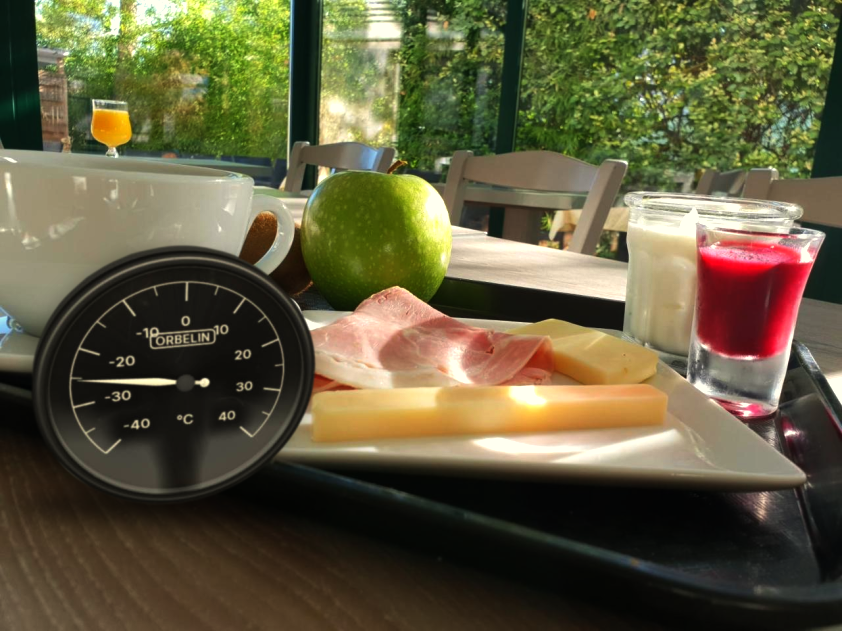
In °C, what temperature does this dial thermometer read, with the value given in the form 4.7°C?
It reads -25°C
